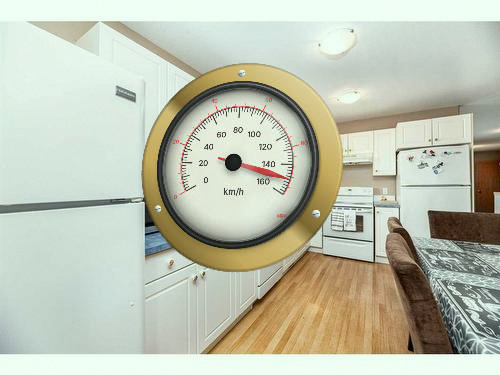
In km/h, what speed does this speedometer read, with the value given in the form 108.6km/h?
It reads 150km/h
